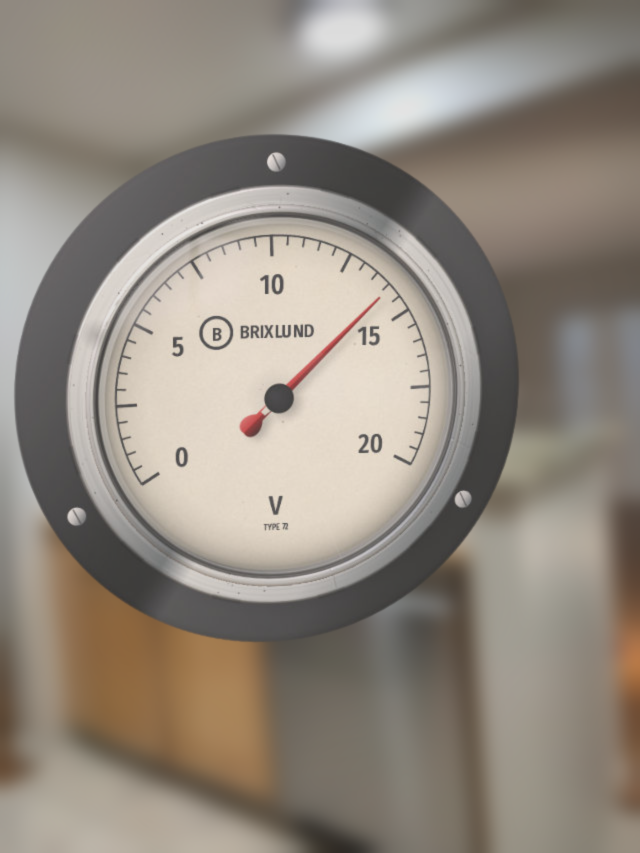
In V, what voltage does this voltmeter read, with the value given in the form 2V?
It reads 14V
